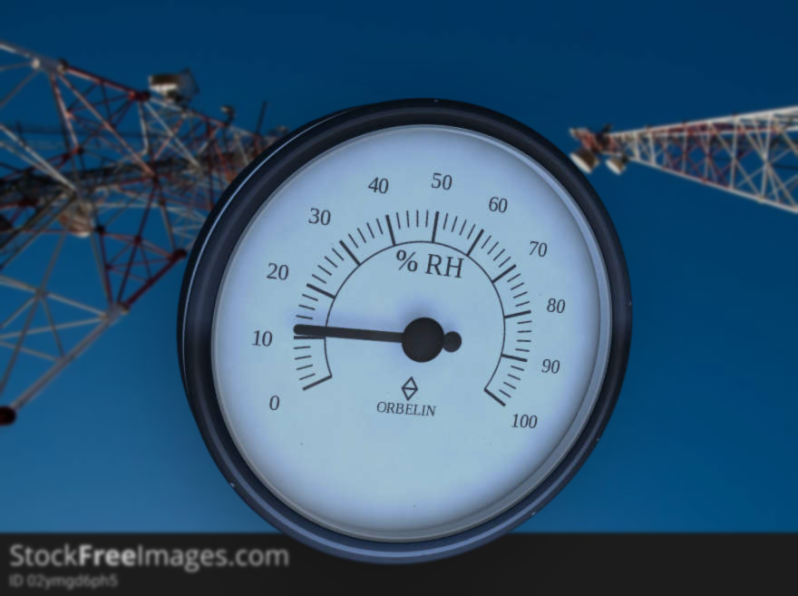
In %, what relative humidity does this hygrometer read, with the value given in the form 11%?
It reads 12%
